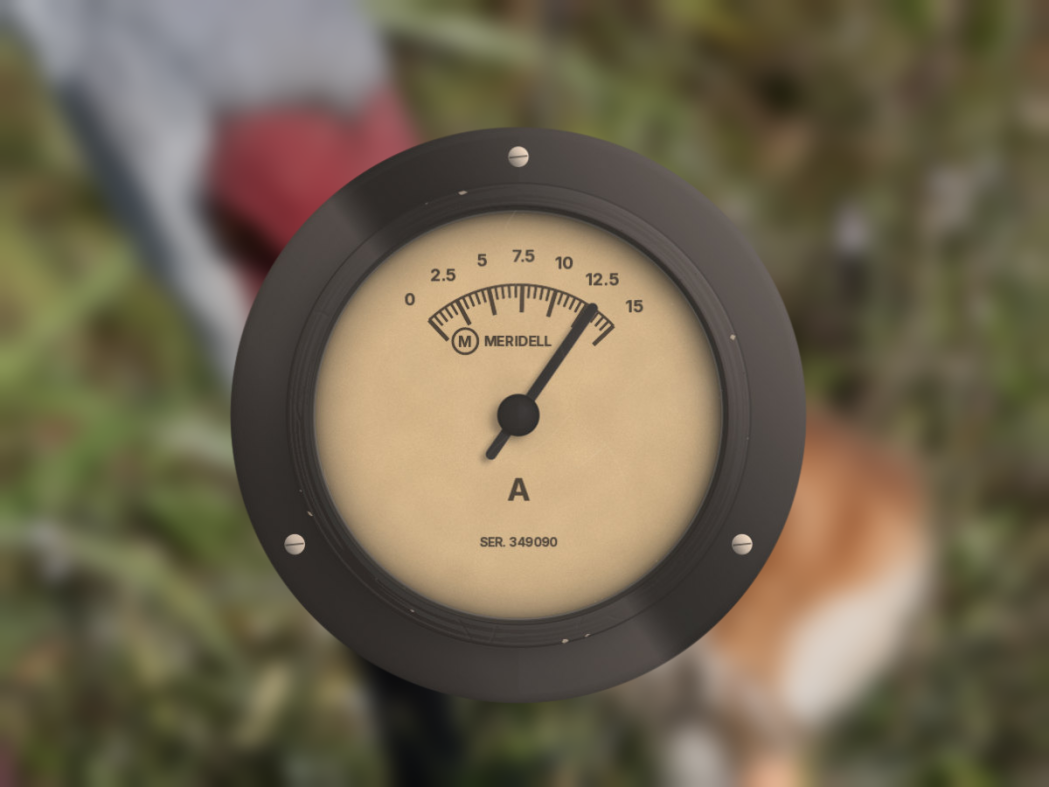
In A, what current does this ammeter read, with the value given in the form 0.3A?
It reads 13A
